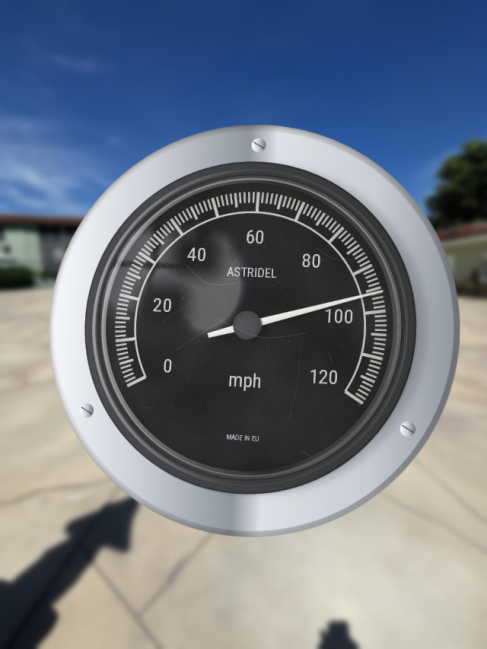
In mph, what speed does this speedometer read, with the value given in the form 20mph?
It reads 96mph
